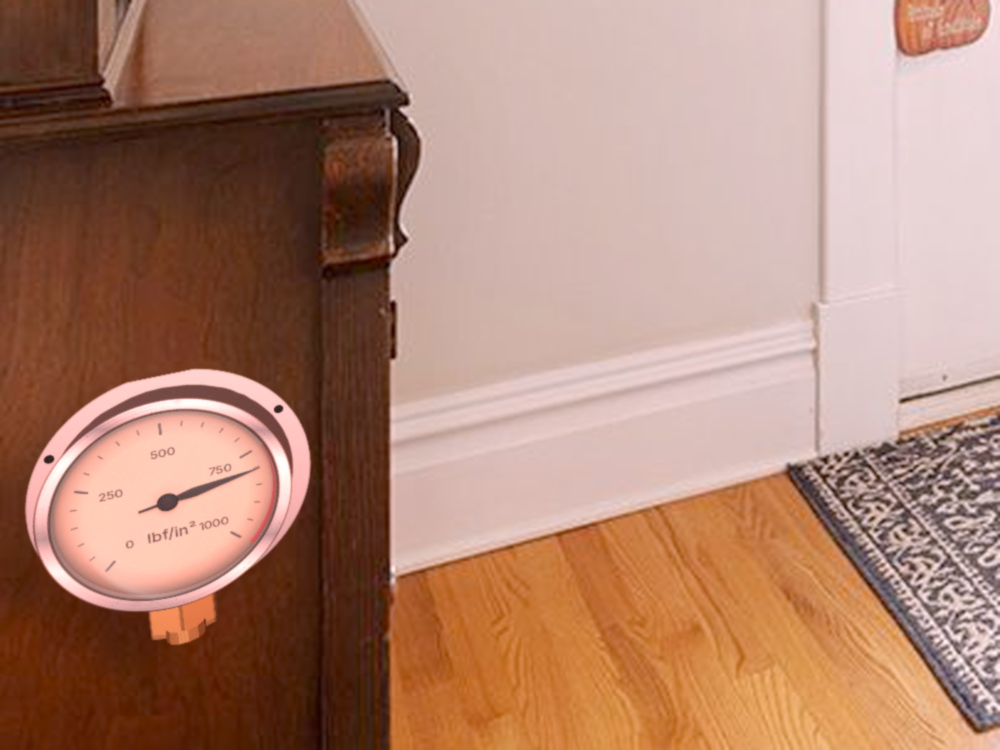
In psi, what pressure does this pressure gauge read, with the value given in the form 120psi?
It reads 800psi
